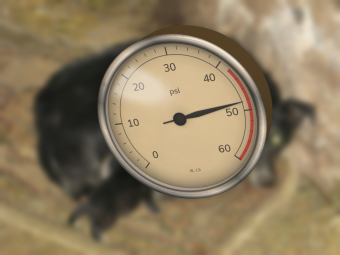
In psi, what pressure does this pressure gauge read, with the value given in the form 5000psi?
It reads 48psi
